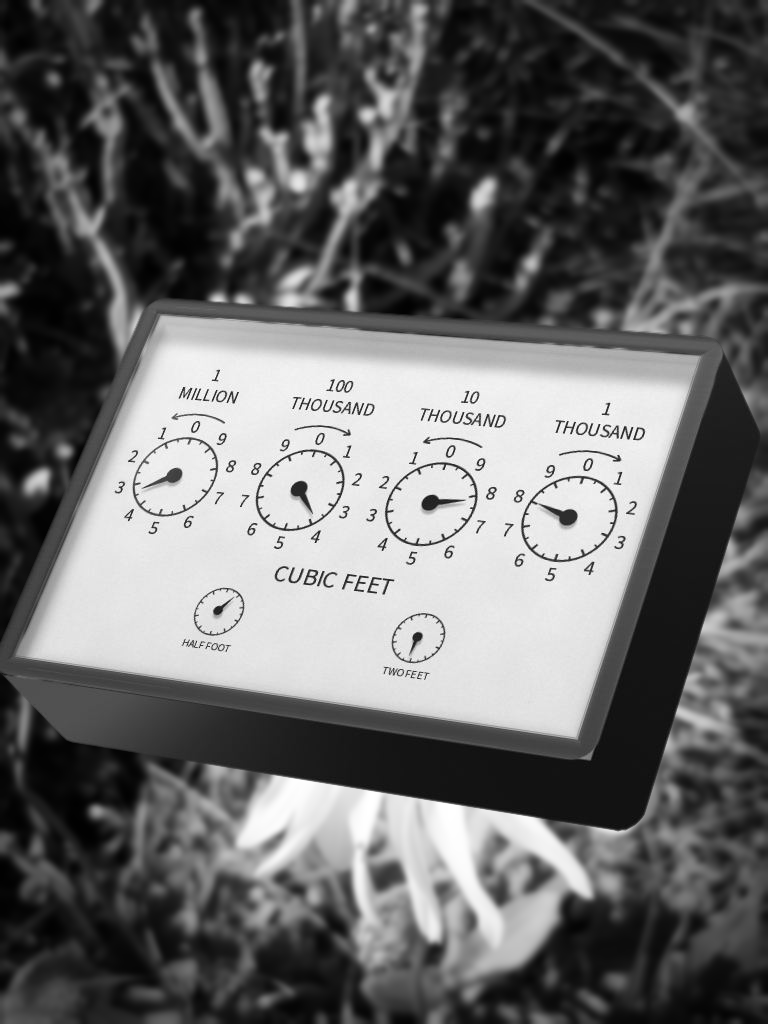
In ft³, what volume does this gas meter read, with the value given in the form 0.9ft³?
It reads 337800ft³
